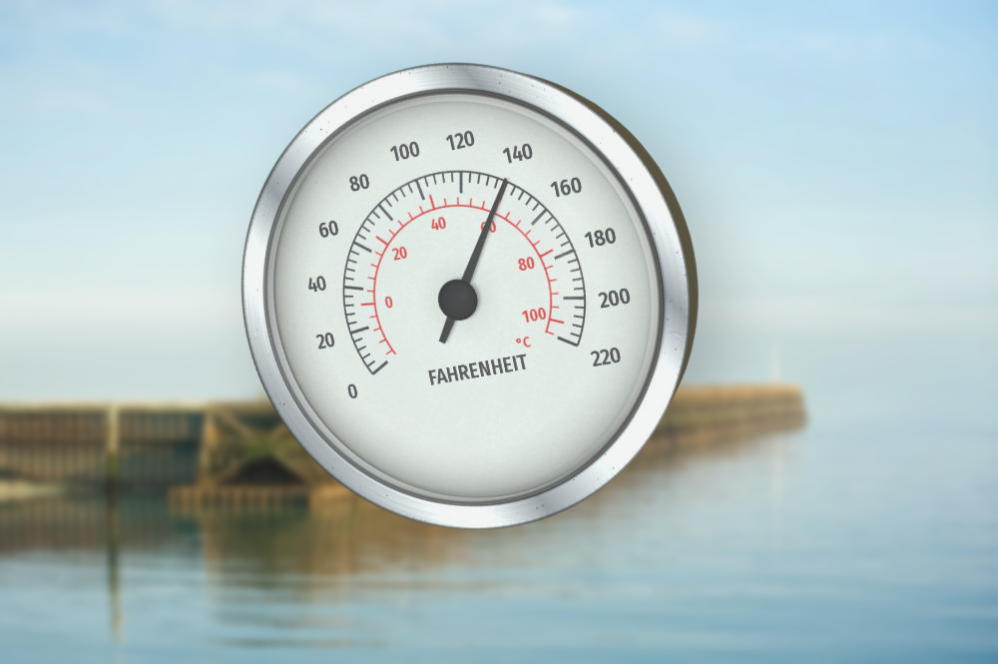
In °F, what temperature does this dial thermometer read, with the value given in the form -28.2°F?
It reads 140°F
